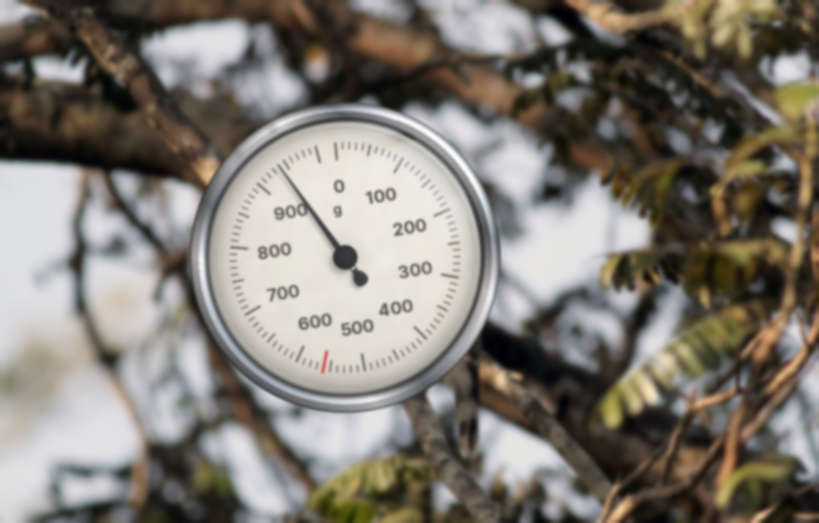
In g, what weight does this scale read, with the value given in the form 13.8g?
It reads 940g
